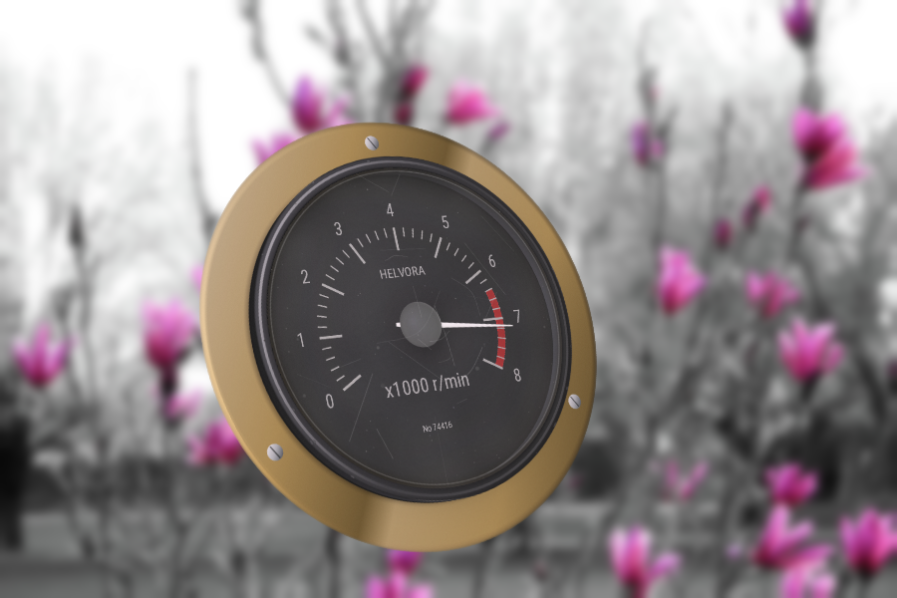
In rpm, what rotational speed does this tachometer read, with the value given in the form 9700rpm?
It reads 7200rpm
